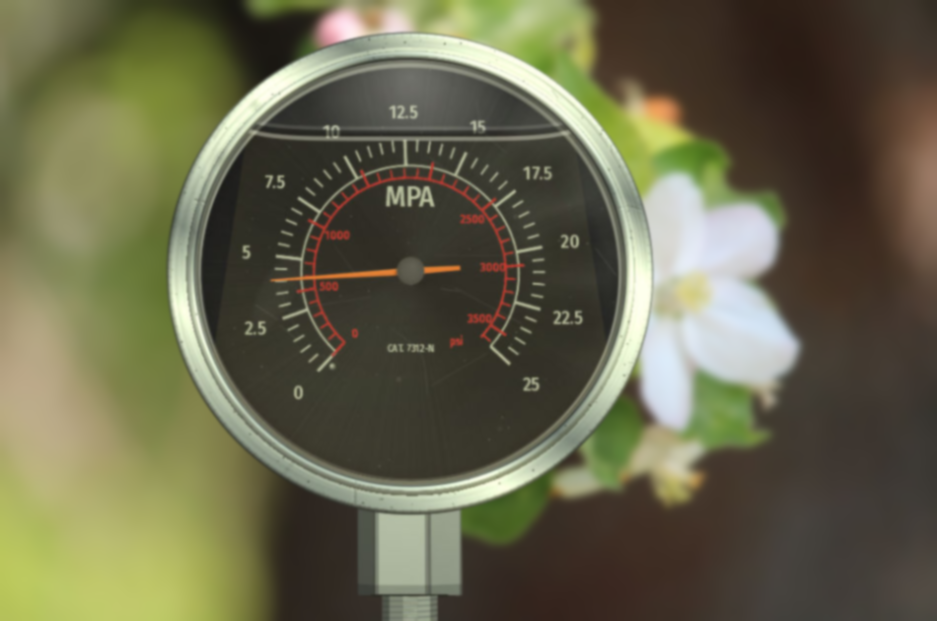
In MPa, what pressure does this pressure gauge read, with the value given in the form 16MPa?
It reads 4MPa
